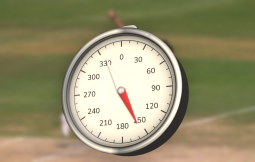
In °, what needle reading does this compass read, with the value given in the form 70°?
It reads 155°
